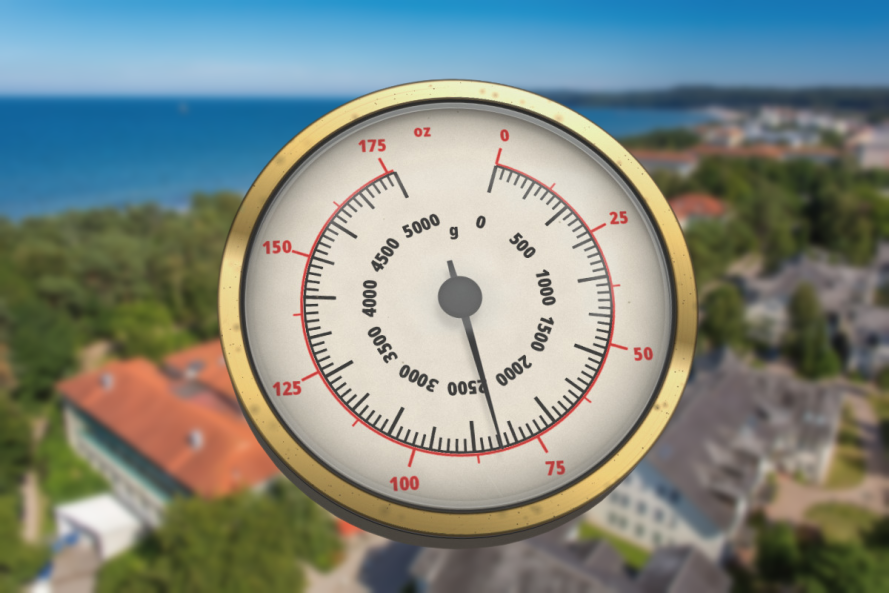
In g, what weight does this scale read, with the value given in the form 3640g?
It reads 2350g
